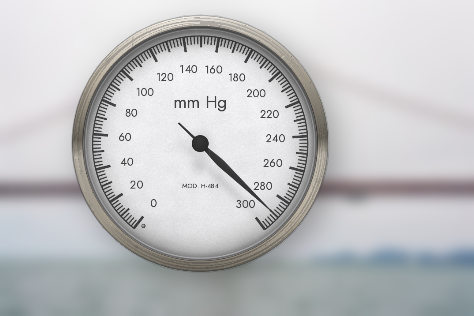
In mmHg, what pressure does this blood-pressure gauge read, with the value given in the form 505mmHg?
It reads 290mmHg
